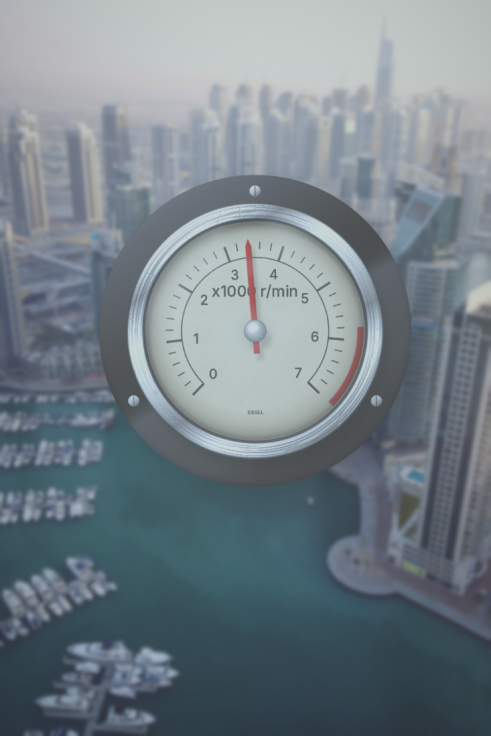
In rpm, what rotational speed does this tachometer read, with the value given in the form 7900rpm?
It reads 3400rpm
